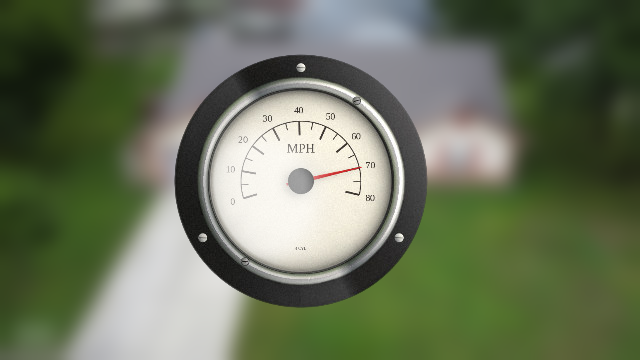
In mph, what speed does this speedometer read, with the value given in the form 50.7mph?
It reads 70mph
